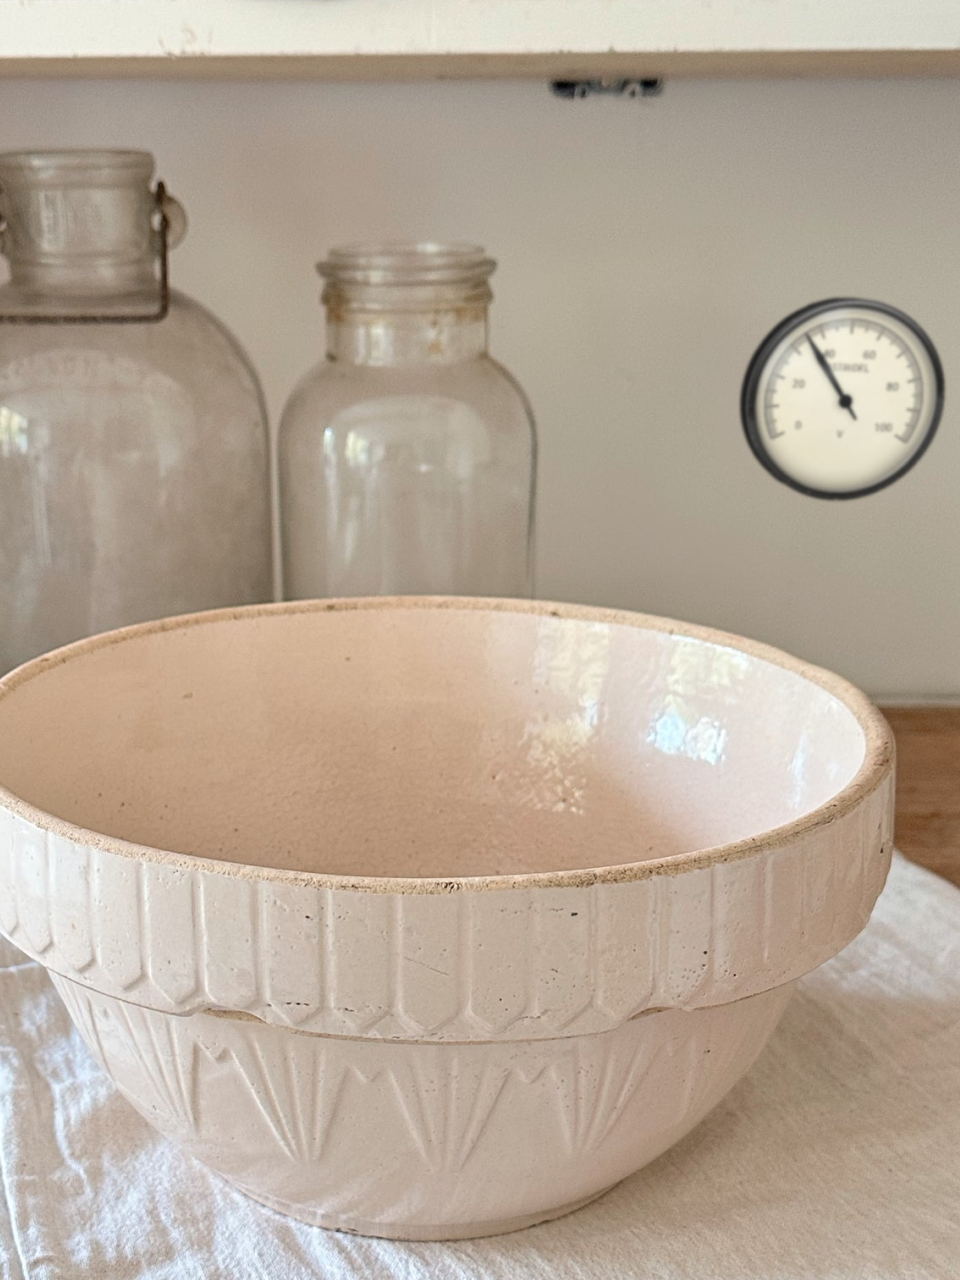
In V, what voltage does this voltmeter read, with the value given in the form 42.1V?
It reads 35V
